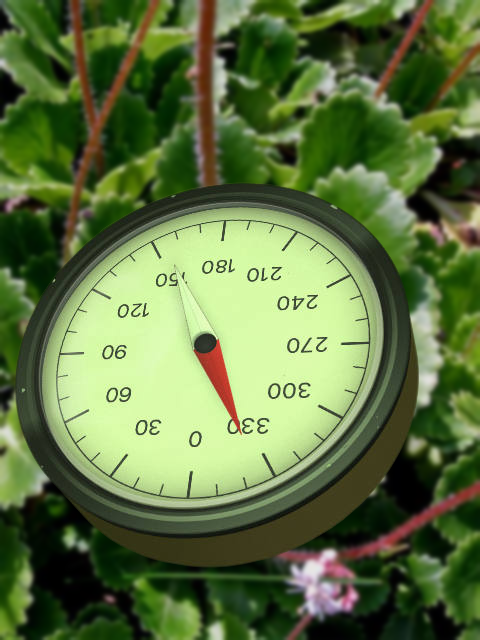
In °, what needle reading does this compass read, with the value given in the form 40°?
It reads 335°
